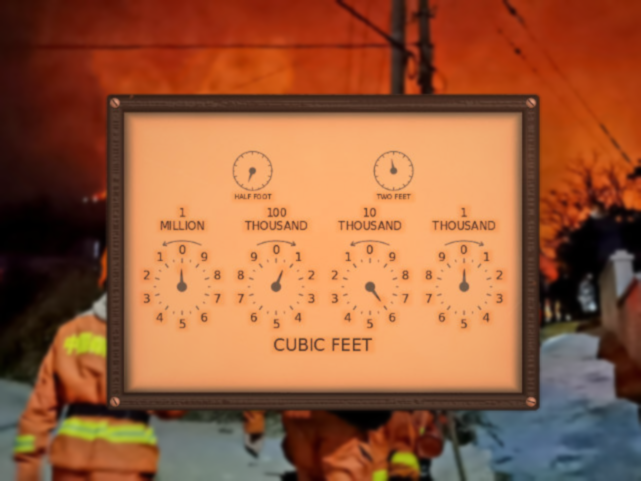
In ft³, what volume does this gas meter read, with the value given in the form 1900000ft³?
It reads 6000ft³
